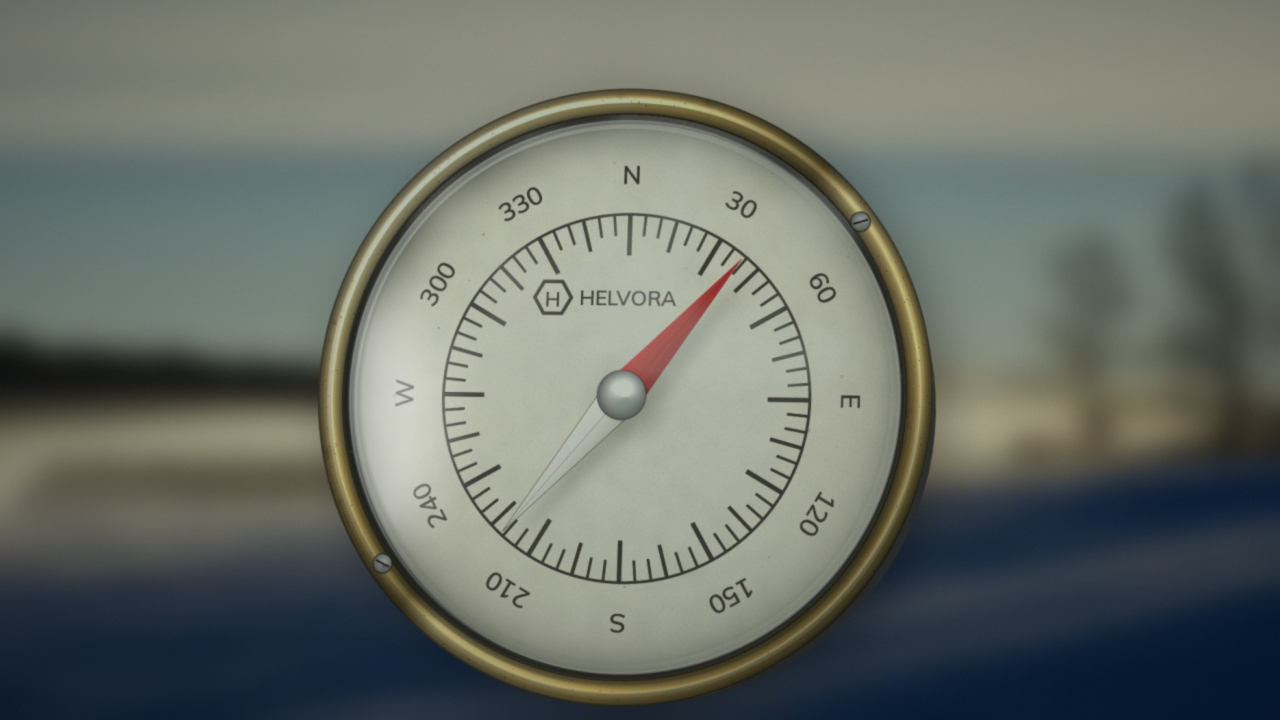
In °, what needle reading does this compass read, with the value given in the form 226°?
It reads 40°
